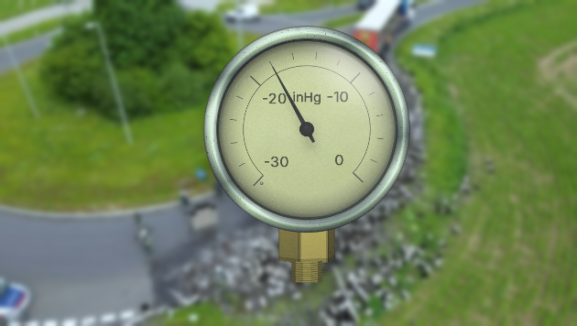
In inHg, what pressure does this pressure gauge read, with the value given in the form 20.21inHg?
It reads -18inHg
